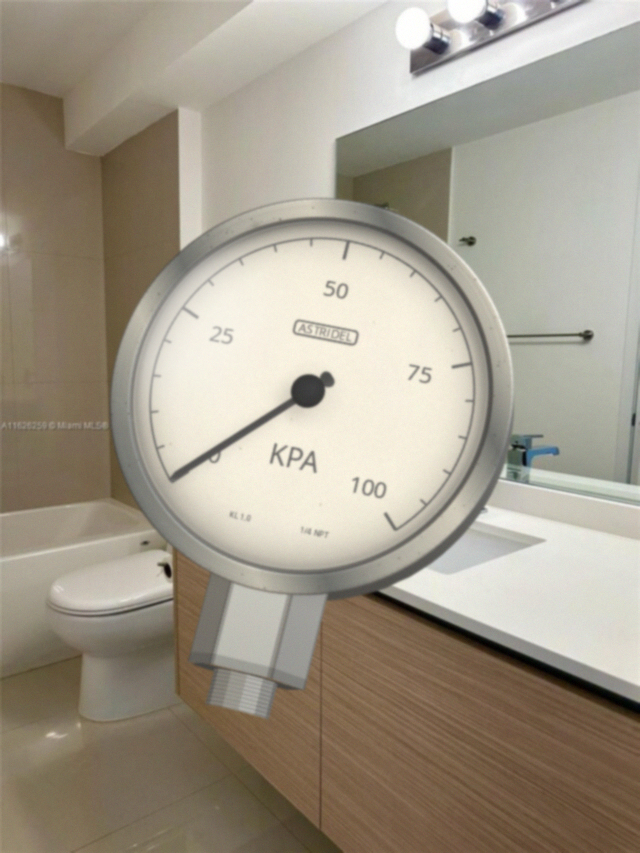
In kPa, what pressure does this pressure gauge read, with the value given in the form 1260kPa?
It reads 0kPa
